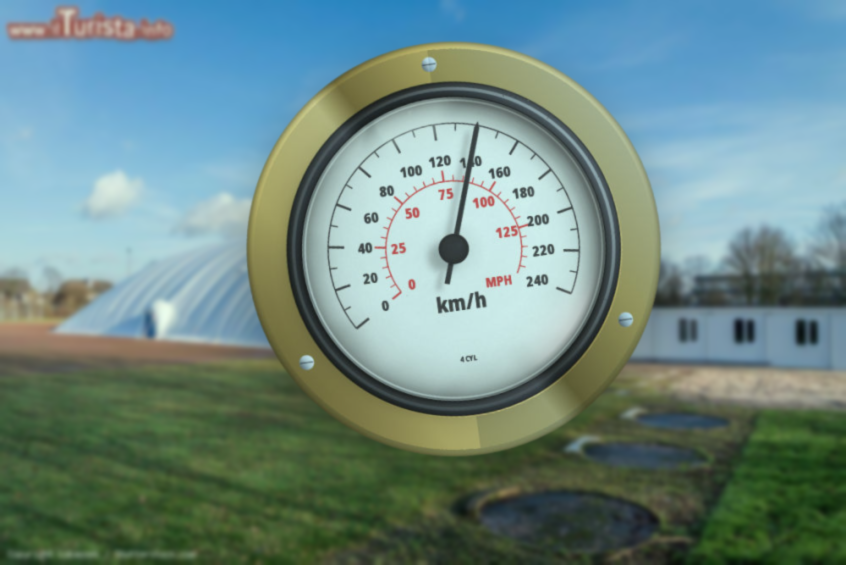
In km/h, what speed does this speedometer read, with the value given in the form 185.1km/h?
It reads 140km/h
